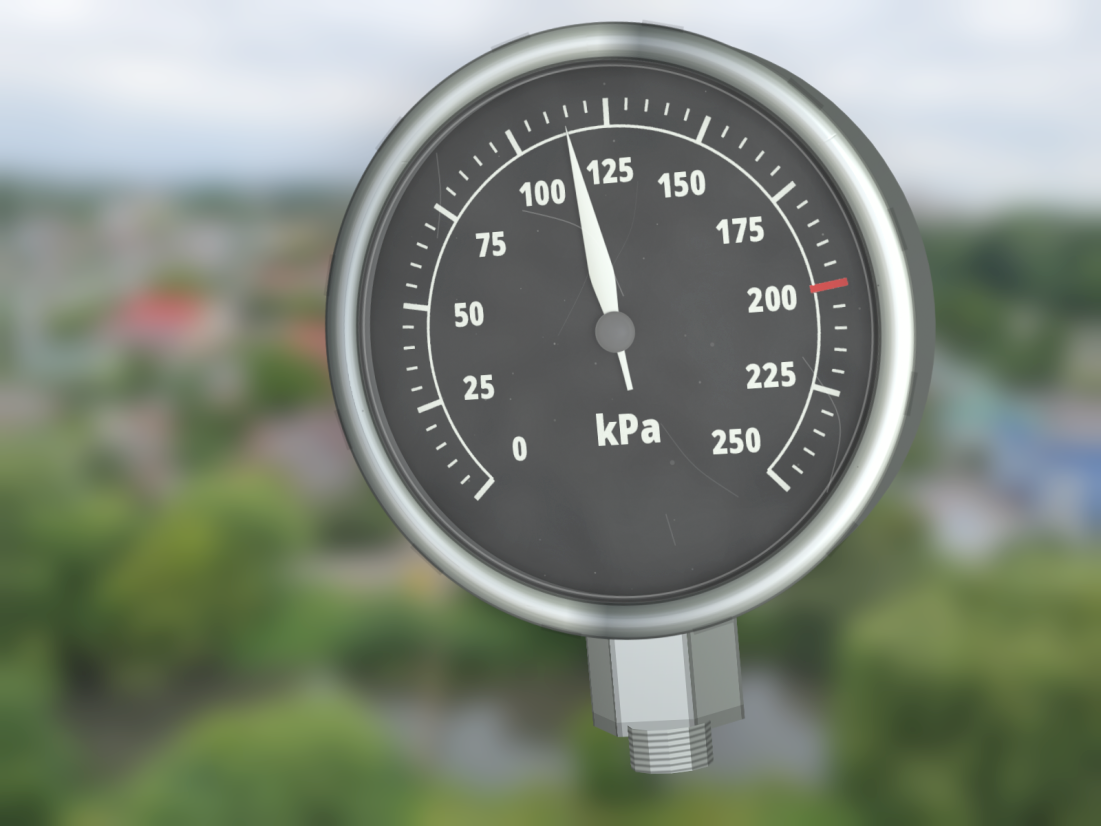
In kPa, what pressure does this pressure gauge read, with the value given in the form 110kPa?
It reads 115kPa
